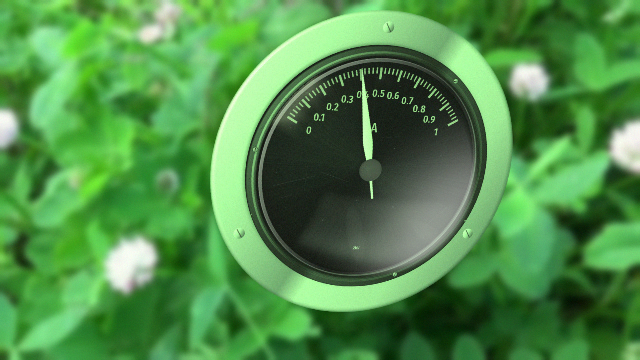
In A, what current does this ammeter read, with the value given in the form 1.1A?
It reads 0.4A
